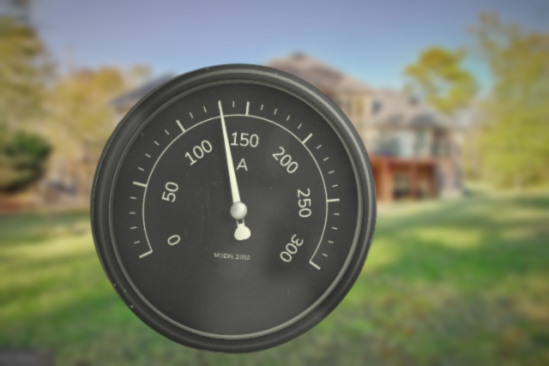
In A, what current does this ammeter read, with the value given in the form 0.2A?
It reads 130A
